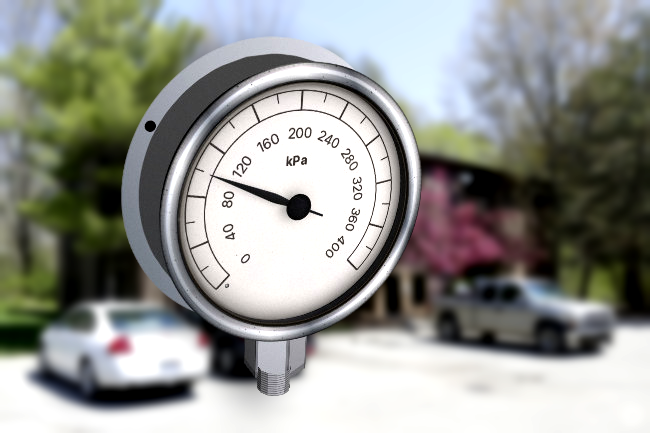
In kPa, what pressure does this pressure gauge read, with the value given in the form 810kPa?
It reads 100kPa
